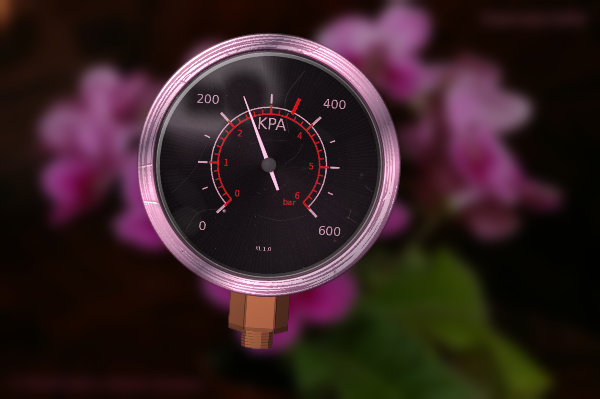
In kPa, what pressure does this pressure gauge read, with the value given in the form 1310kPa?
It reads 250kPa
